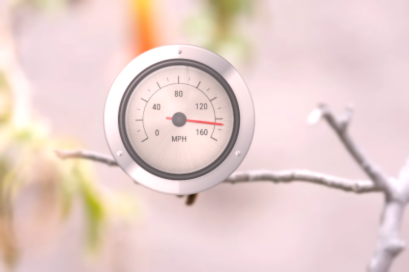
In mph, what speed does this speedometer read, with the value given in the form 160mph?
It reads 145mph
